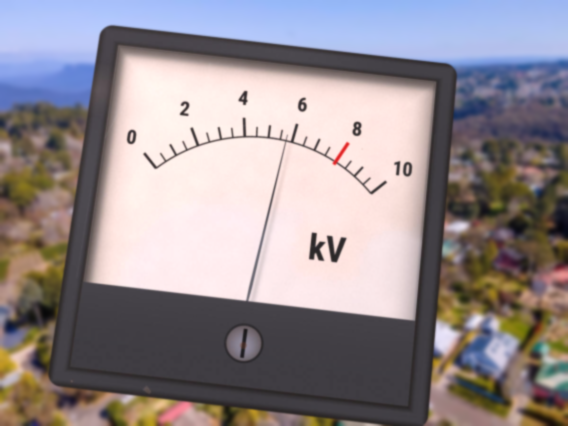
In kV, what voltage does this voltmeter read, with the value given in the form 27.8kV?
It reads 5.75kV
